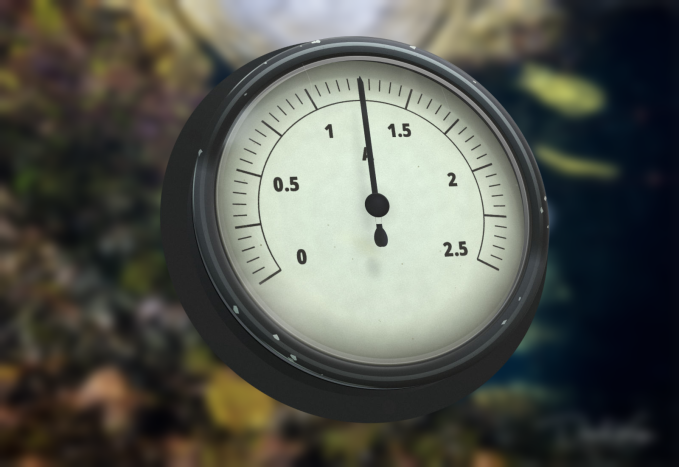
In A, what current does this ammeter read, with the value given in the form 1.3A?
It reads 1.25A
